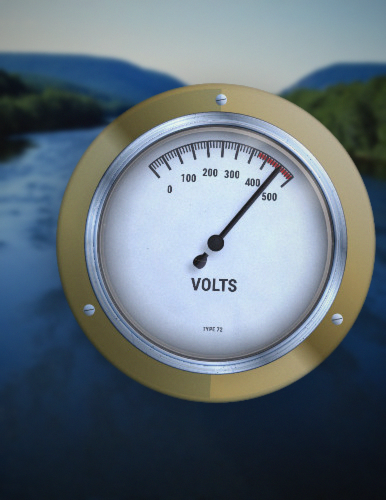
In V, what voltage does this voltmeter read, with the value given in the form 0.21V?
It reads 450V
